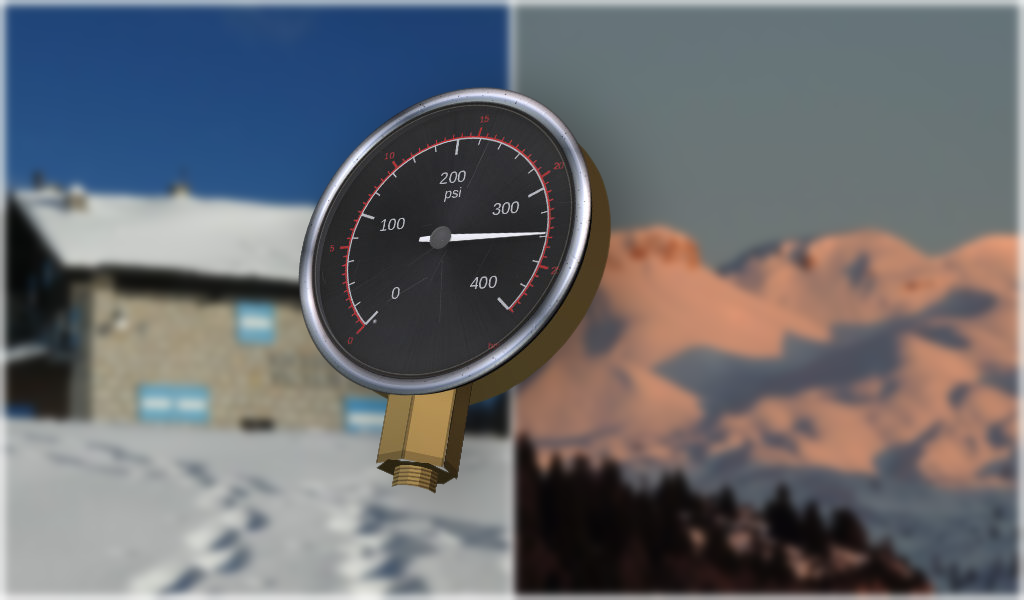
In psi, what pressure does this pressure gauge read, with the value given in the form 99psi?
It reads 340psi
